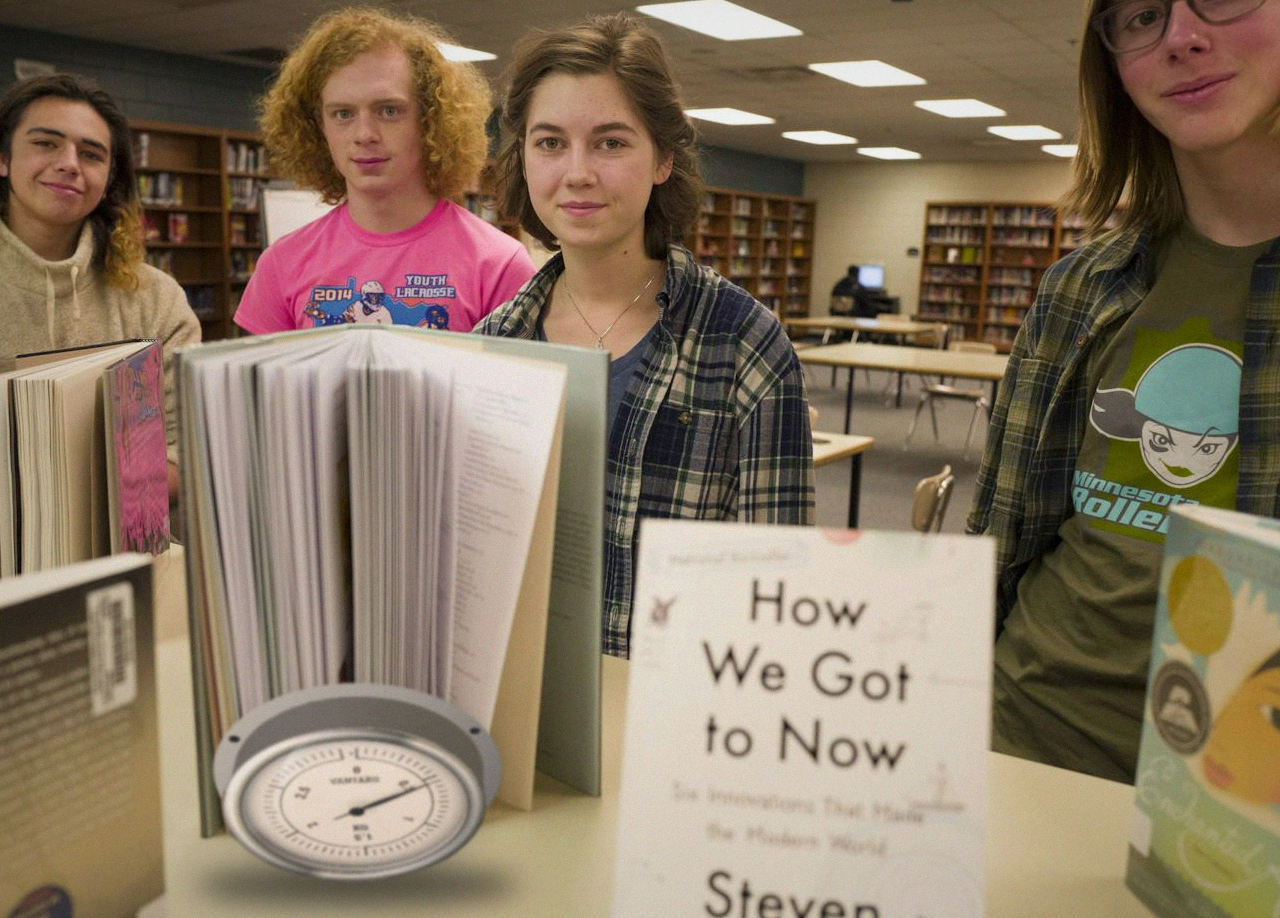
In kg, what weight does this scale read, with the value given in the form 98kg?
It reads 0.5kg
